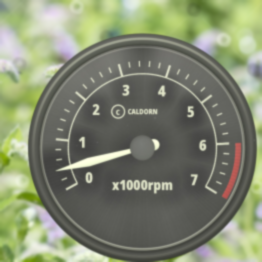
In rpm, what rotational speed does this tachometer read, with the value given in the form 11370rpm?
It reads 400rpm
